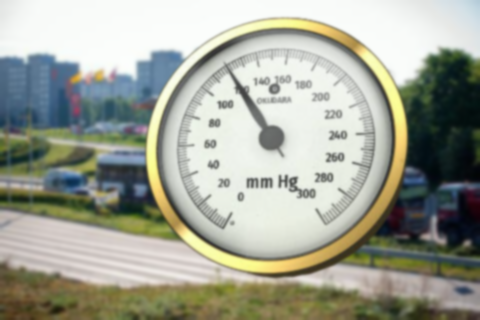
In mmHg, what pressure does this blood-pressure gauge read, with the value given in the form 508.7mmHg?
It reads 120mmHg
